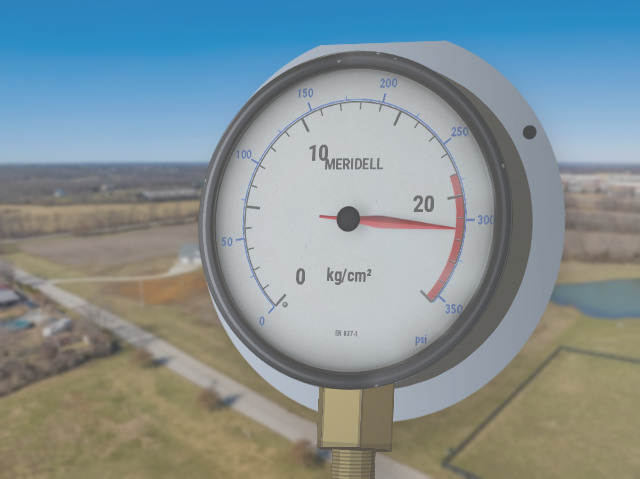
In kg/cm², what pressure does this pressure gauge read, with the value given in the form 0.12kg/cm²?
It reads 21.5kg/cm²
